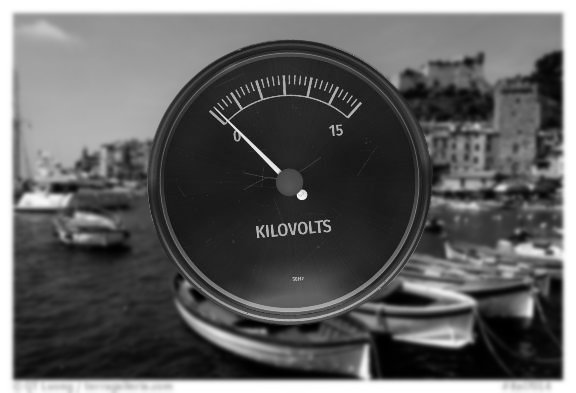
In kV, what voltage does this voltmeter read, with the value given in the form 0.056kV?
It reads 0.5kV
